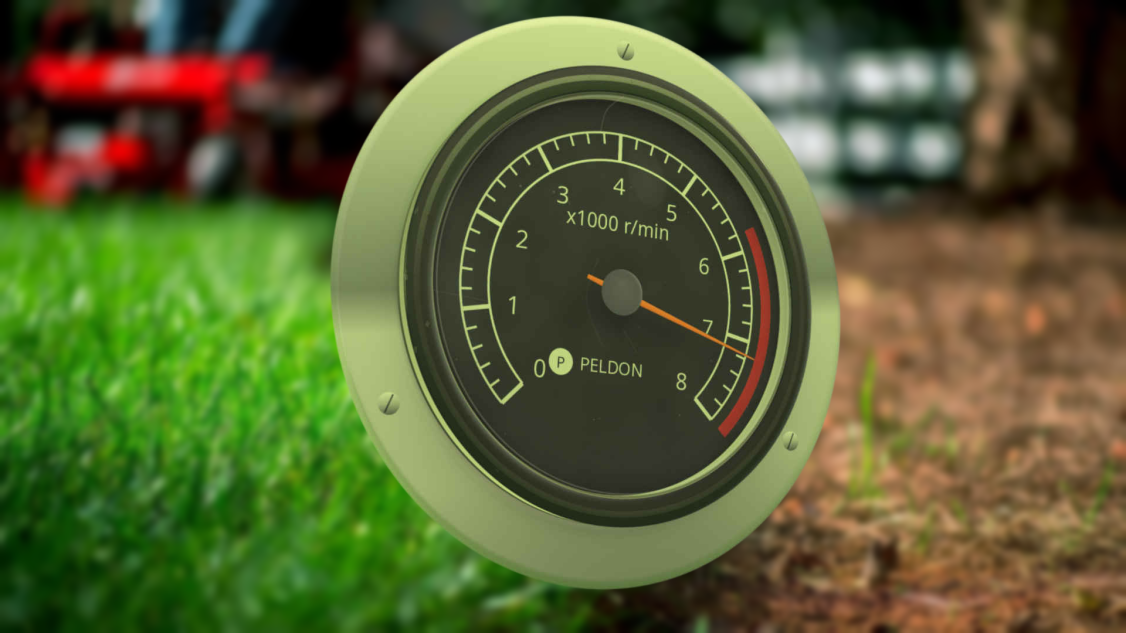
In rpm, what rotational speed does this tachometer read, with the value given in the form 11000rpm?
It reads 7200rpm
